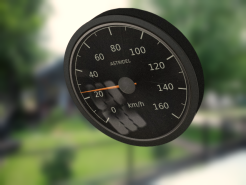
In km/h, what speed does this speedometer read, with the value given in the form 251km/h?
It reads 25km/h
